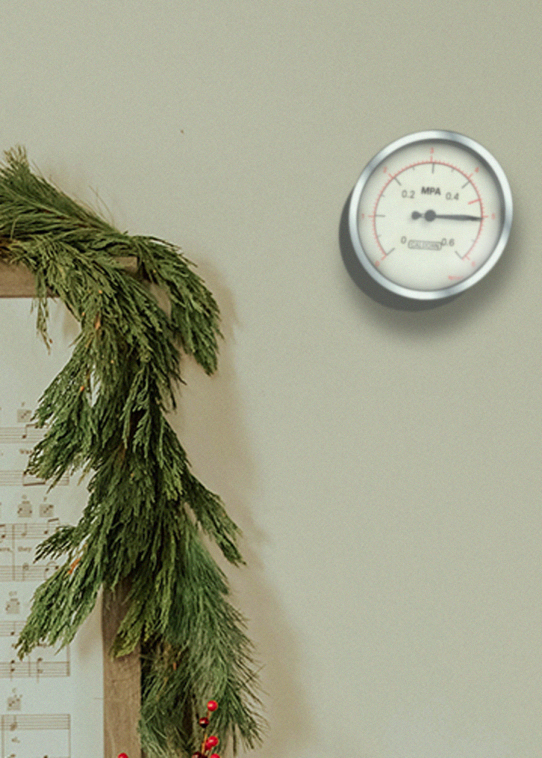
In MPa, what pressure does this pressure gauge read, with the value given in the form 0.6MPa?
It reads 0.5MPa
